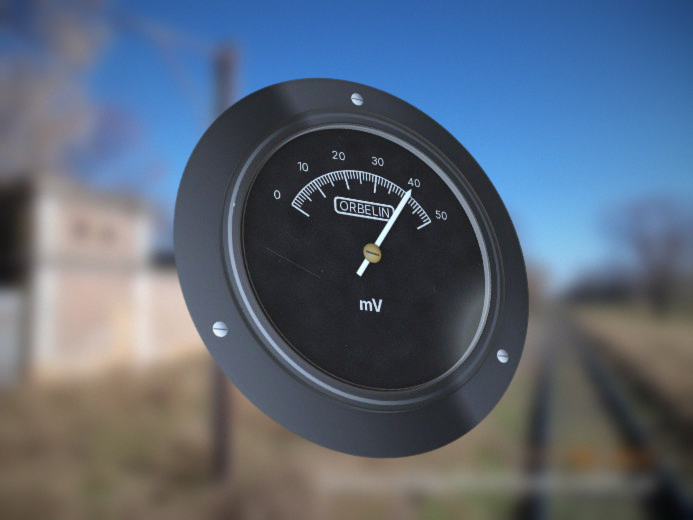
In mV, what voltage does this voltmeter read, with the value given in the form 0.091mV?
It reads 40mV
